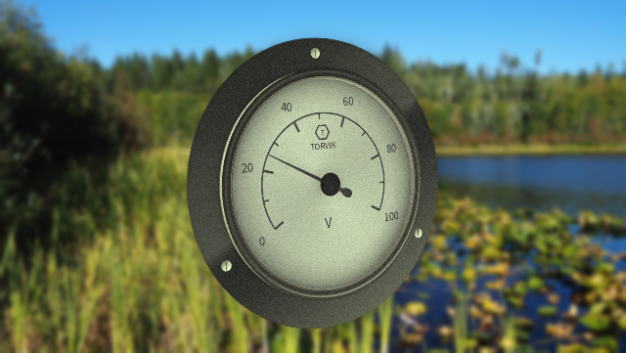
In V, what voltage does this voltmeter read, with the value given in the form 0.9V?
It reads 25V
